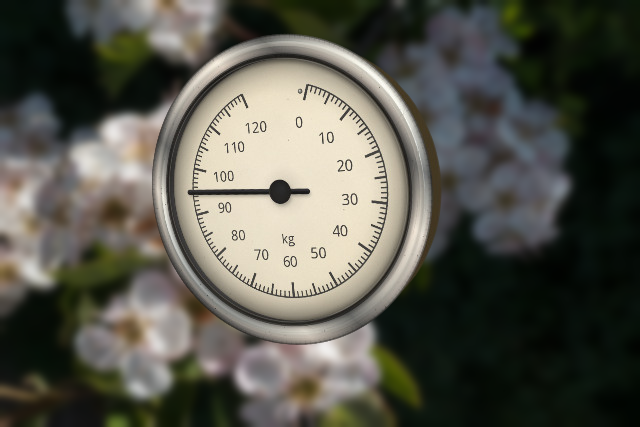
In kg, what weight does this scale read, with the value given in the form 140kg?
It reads 95kg
